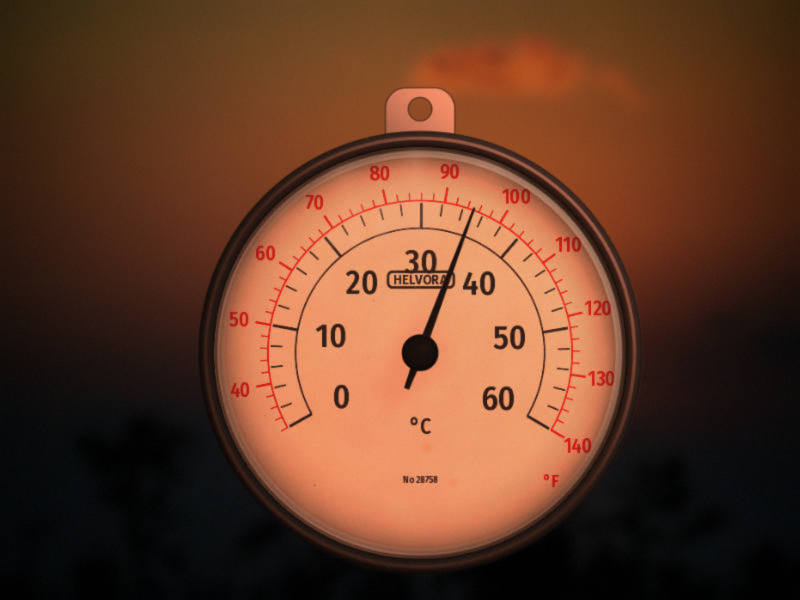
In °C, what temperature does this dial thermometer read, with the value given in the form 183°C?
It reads 35°C
